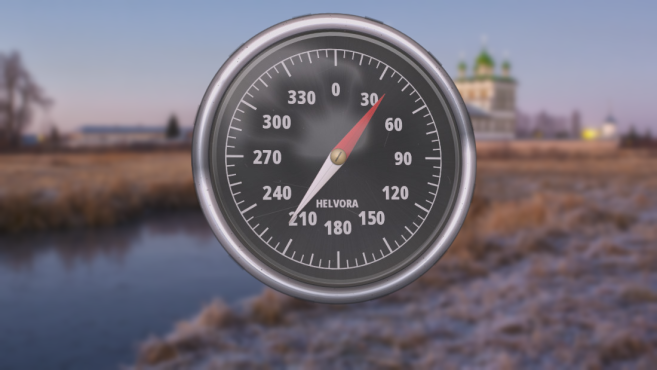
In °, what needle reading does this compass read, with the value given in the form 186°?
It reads 37.5°
